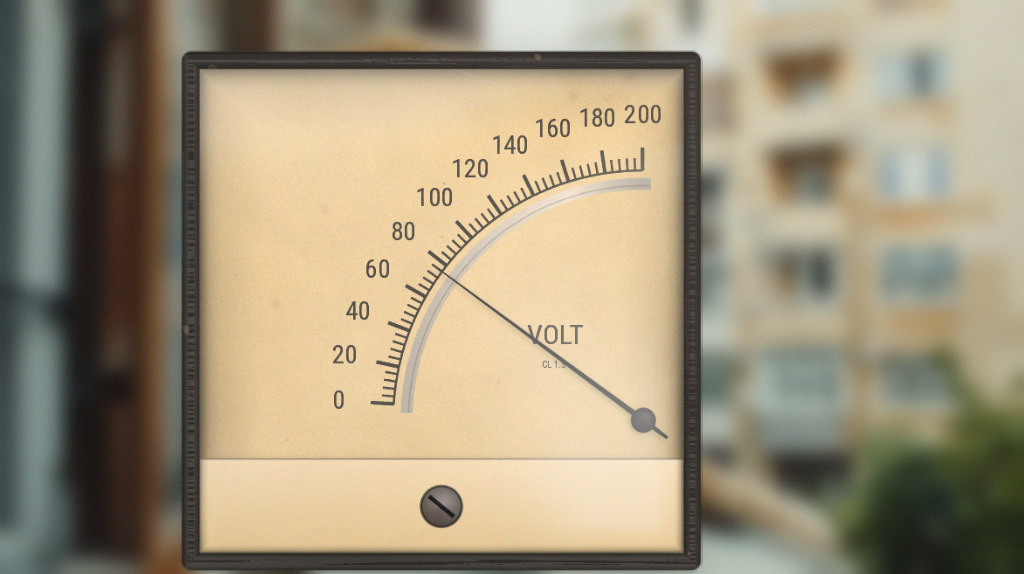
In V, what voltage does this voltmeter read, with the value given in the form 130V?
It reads 76V
